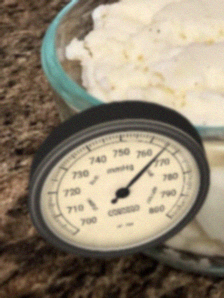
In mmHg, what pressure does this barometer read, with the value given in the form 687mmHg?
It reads 765mmHg
